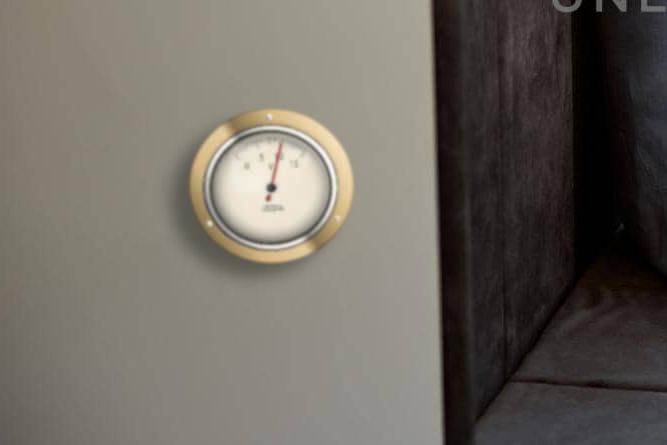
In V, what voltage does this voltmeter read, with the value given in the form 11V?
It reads 10V
